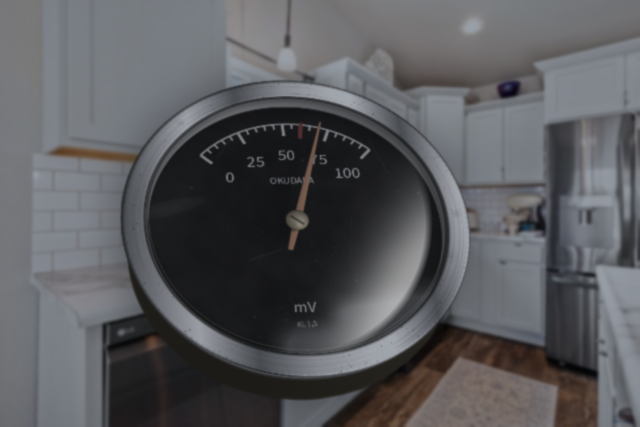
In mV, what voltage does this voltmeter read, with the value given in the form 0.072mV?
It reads 70mV
